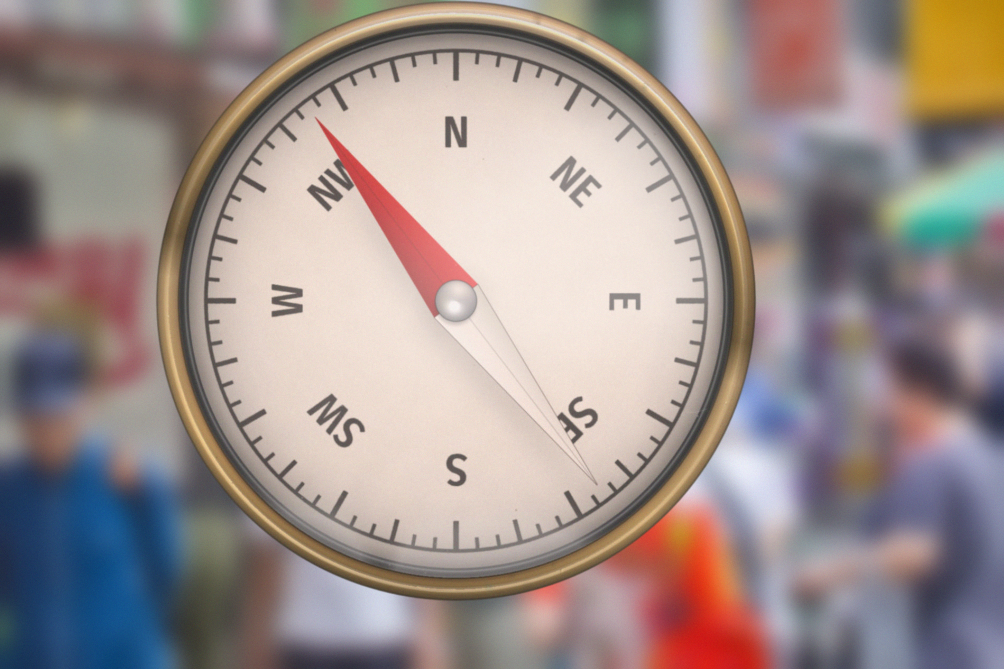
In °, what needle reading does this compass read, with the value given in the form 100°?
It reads 322.5°
